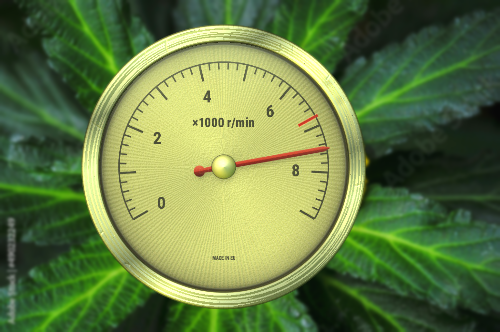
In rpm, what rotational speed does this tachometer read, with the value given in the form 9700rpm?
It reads 7500rpm
